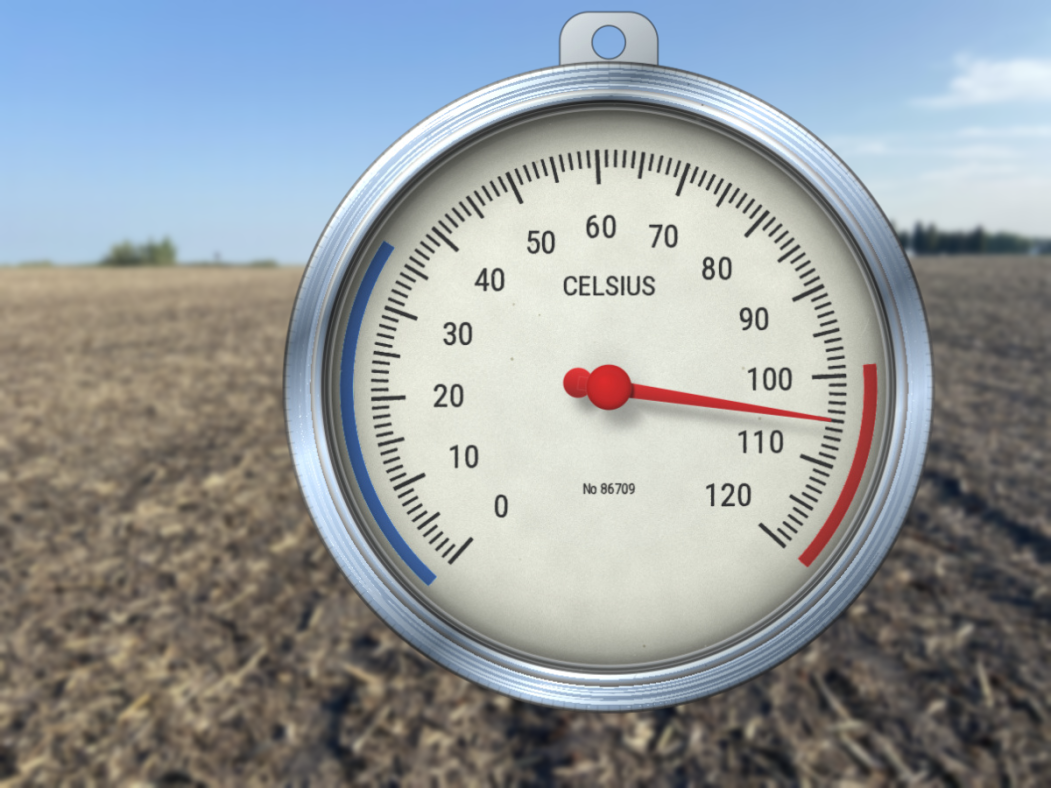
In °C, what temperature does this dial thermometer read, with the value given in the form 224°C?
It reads 105°C
